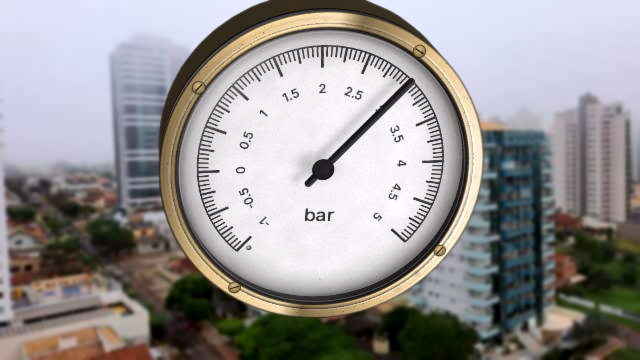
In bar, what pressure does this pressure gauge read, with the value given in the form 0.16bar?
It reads 3bar
